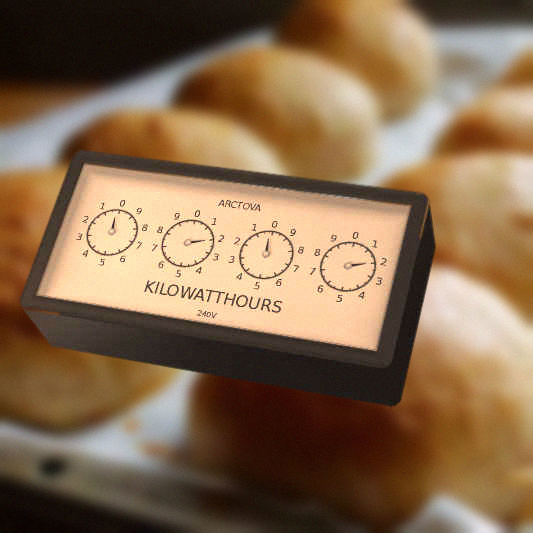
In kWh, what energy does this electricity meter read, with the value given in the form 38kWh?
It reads 202kWh
